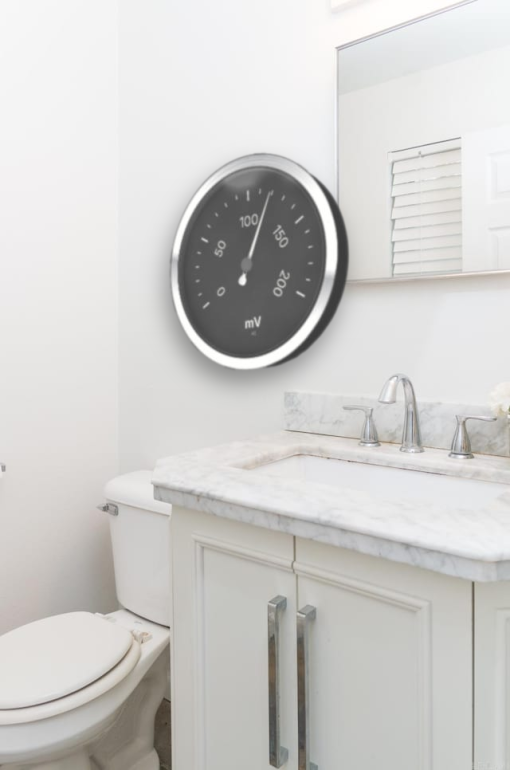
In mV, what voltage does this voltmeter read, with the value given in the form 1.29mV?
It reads 120mV
